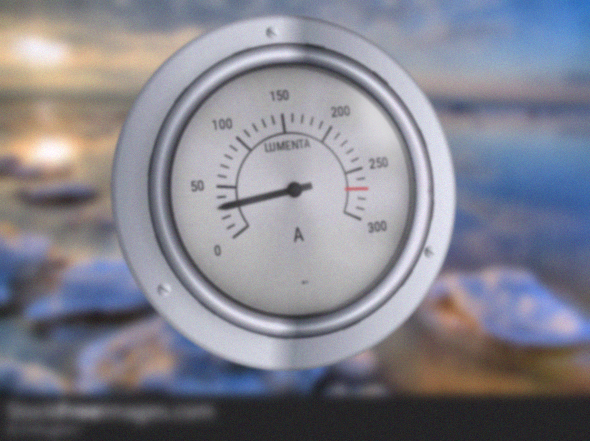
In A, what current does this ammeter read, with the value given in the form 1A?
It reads 30A
